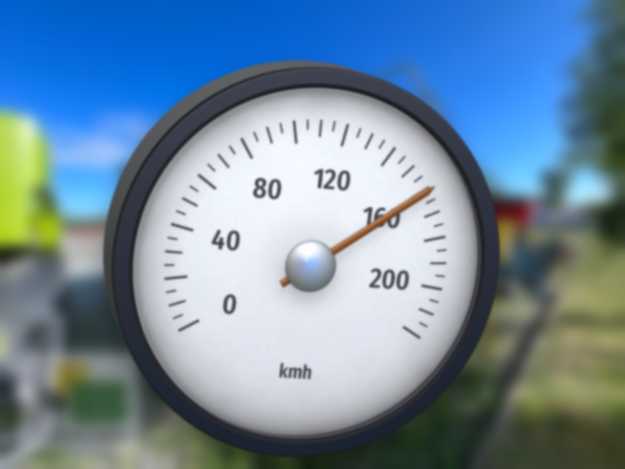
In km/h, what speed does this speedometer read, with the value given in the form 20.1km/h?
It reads 160km/h
